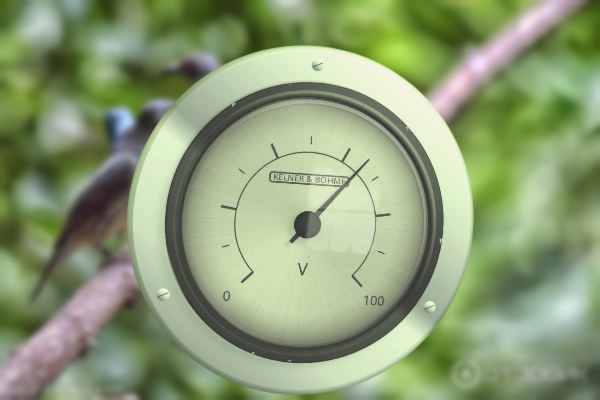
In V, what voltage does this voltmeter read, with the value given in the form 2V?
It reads 65V
